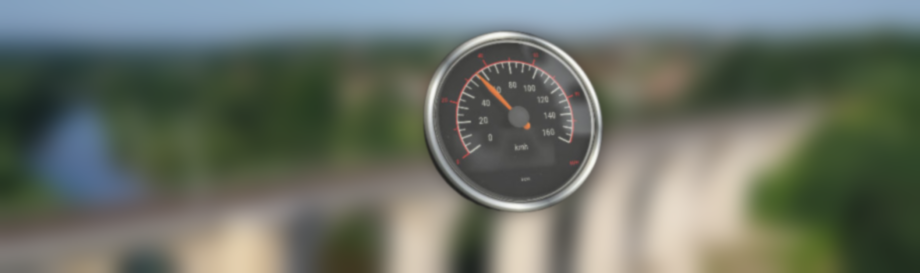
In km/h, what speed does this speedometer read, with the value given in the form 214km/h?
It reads 55km/h
